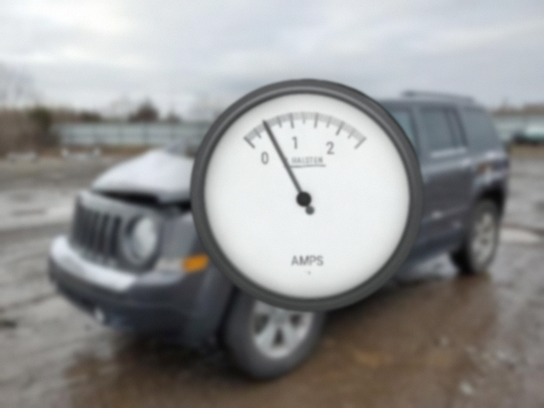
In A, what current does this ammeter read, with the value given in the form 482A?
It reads 0.5A
